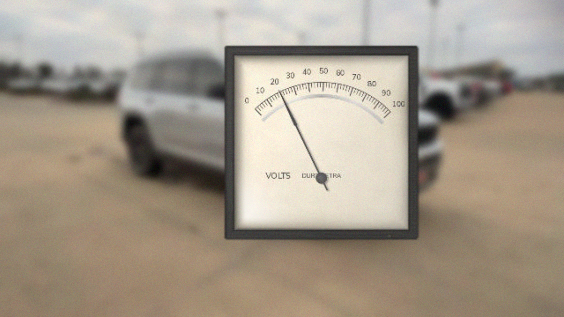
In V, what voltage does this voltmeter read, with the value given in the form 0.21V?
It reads 20V
